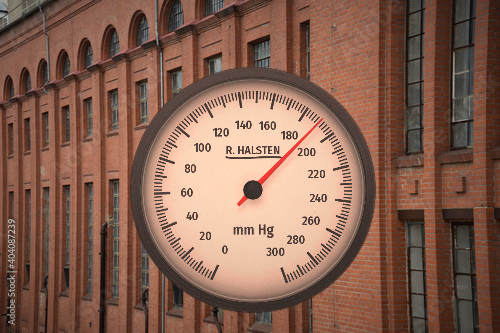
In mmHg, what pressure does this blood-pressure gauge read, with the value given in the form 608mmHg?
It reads 190mmHg
